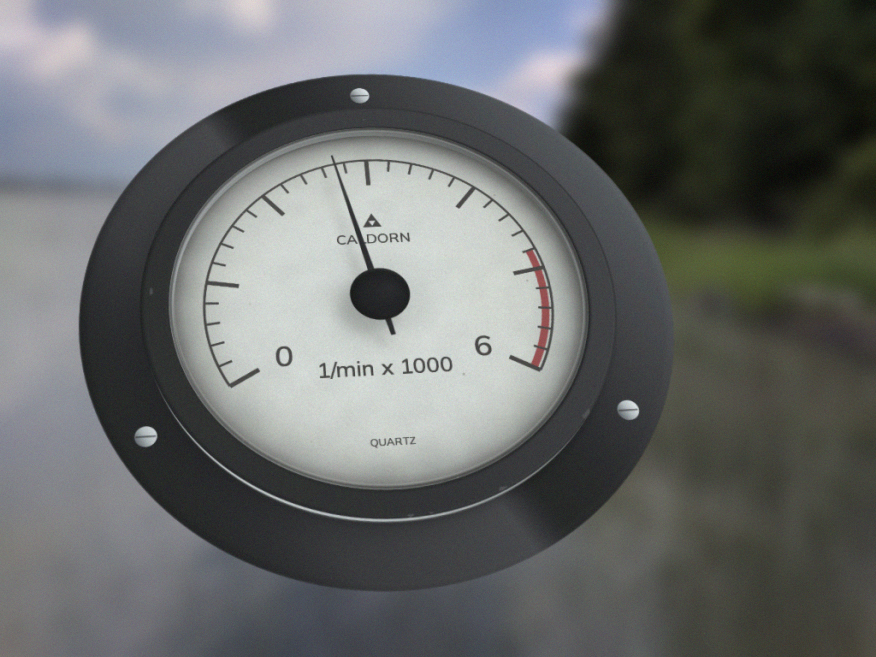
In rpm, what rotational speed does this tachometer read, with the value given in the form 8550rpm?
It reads 2700rpm
